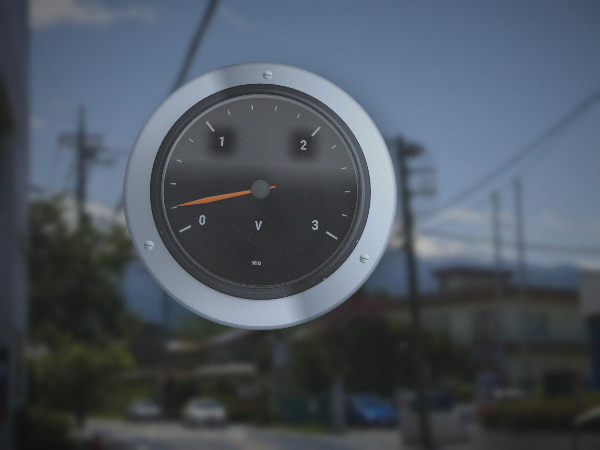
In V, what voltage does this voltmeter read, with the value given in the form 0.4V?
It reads 0.2V
